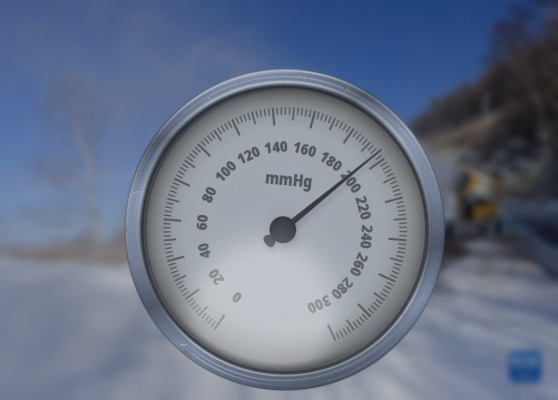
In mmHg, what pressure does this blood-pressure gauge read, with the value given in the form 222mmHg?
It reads 196mmHg
